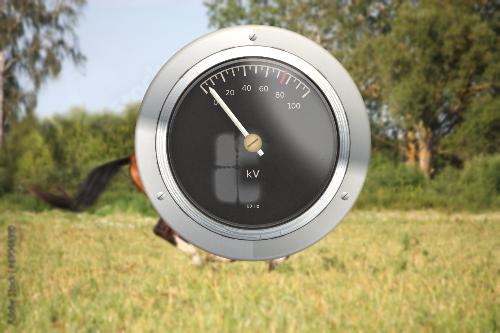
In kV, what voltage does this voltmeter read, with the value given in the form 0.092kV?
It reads 5kV
